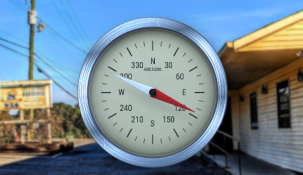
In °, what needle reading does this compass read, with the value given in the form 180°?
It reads 115°
